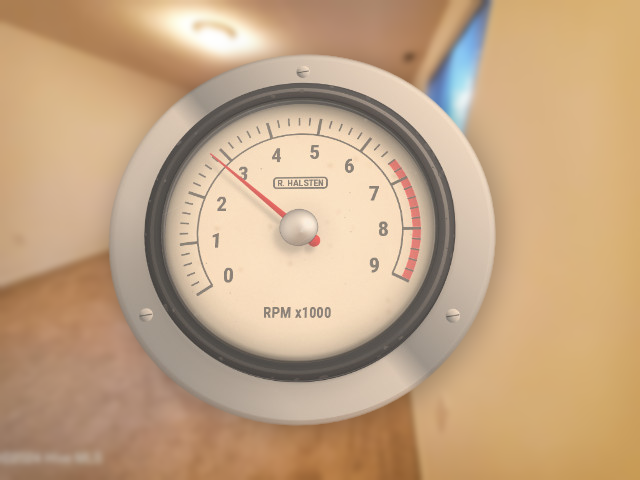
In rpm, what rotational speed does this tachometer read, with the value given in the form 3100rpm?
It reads 2800rpm
